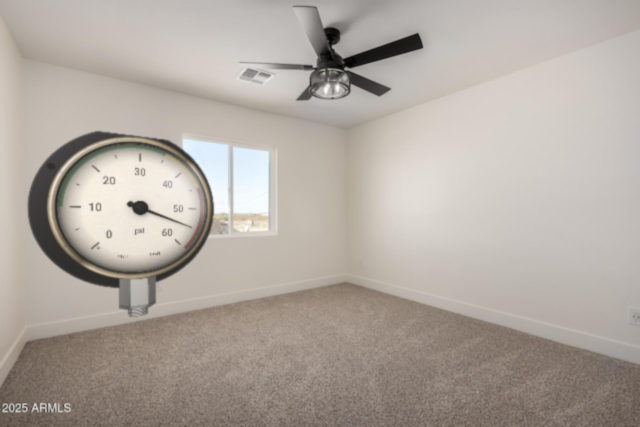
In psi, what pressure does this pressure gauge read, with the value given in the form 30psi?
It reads 55psi
